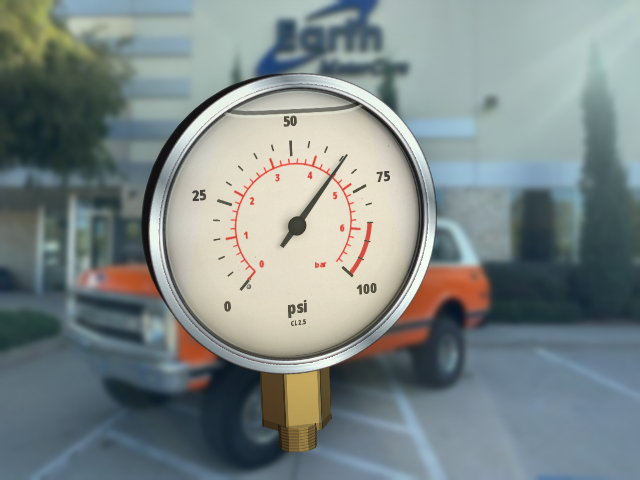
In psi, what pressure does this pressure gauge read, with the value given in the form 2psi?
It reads 65psi
